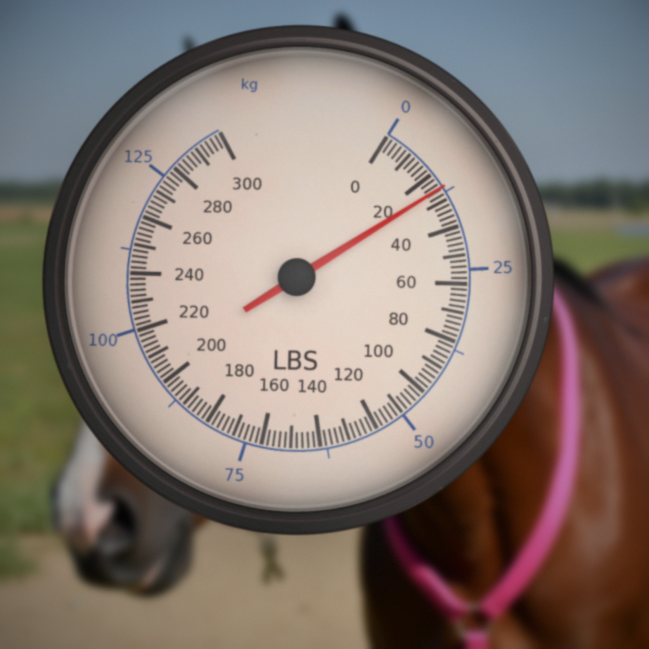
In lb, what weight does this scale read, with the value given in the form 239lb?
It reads 26lb
